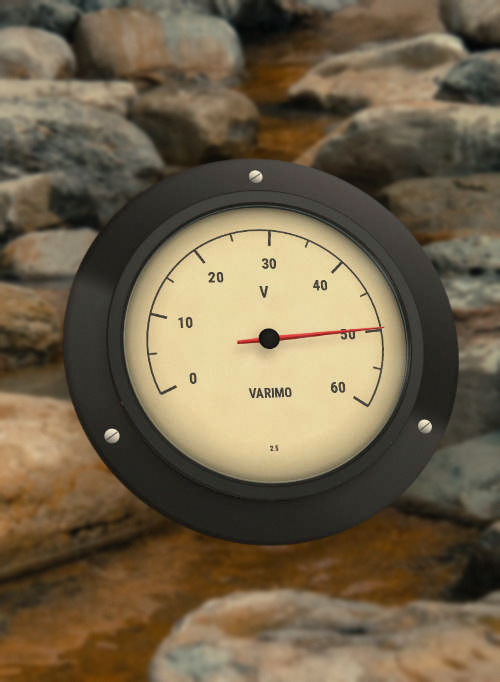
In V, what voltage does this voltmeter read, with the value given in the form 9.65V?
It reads 50V
